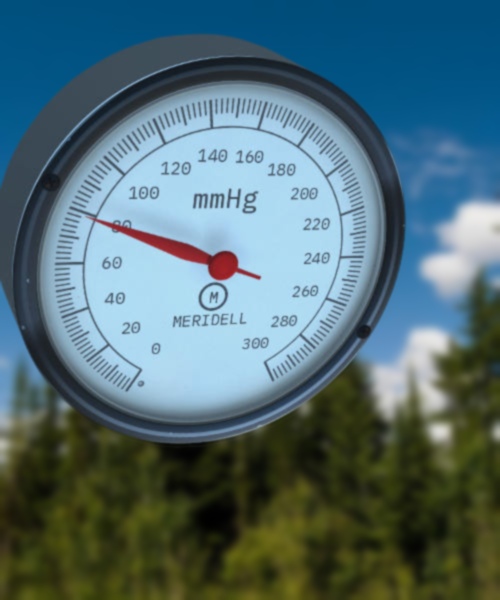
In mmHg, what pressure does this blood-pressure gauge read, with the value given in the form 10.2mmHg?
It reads 80mmHg
